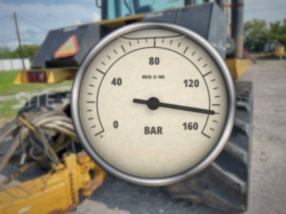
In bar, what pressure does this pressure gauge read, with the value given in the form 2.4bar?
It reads 145bar
